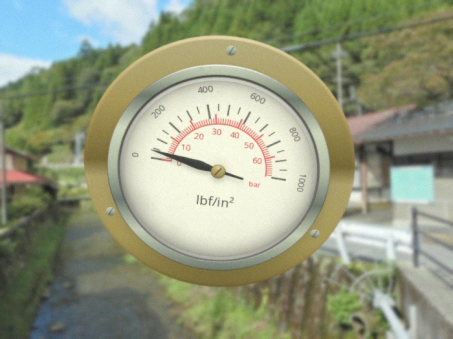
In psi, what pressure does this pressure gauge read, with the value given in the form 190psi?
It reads 50psi
